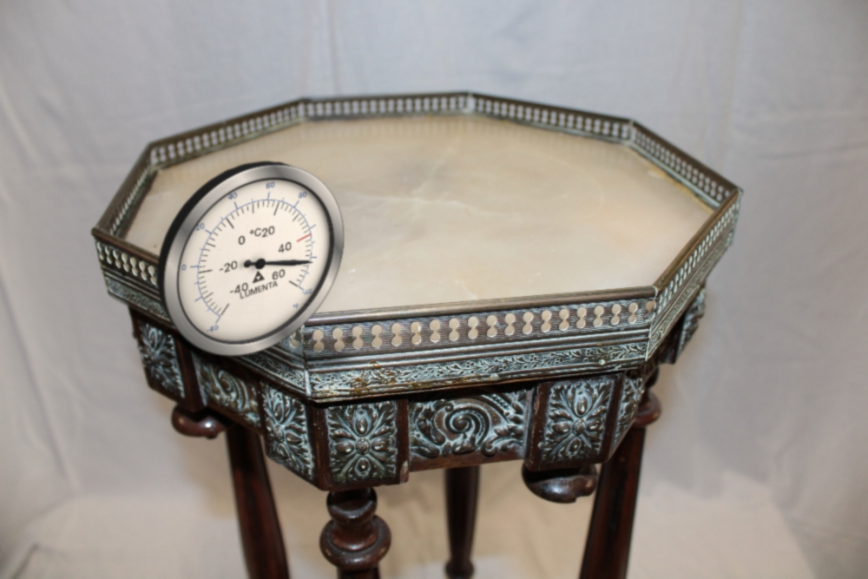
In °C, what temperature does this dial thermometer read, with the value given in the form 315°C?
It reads 50°C
